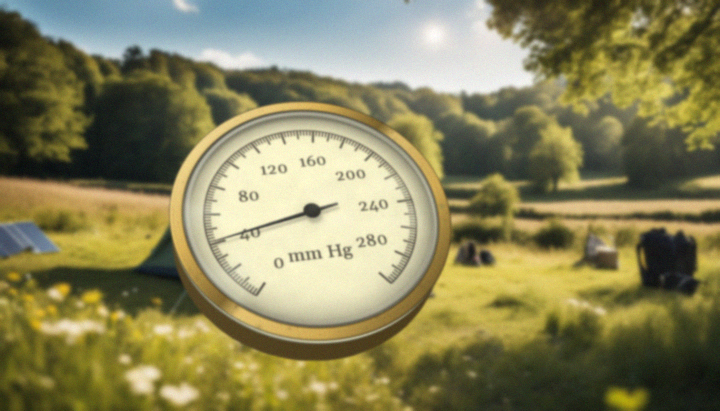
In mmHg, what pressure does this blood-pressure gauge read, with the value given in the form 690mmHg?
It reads 40mmHg
